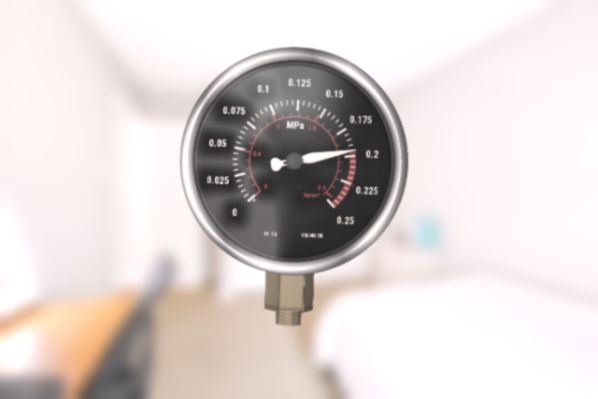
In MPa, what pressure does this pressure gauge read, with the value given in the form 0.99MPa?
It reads 0.195MPa
